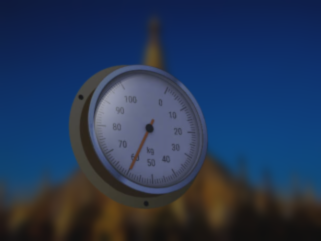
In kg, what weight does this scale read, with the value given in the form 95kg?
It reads 60kg
